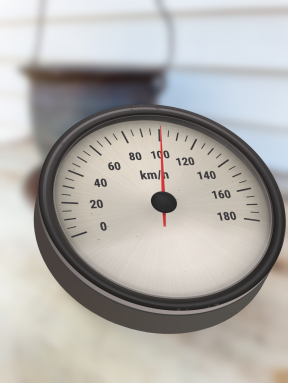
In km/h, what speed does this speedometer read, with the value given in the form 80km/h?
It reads 100km/h
